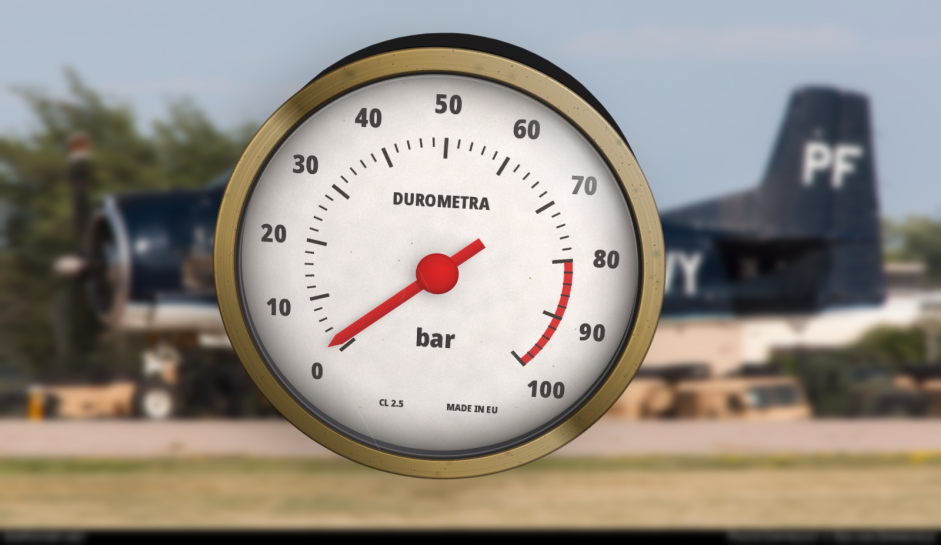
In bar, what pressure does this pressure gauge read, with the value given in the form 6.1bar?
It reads 2bar
